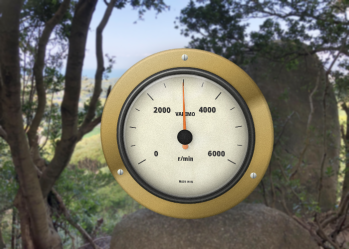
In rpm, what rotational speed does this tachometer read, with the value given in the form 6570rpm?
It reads 3000rpm
